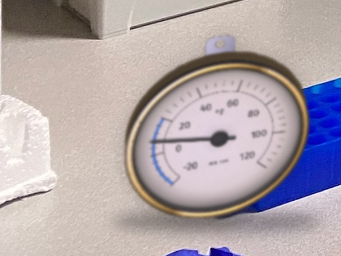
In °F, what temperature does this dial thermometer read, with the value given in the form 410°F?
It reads 8°F
